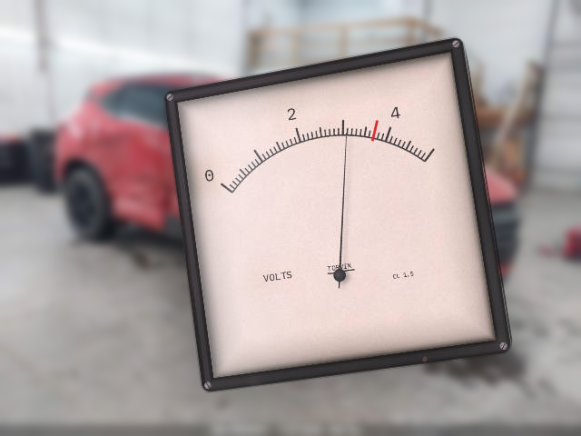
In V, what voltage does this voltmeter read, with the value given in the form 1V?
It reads 3.1V
